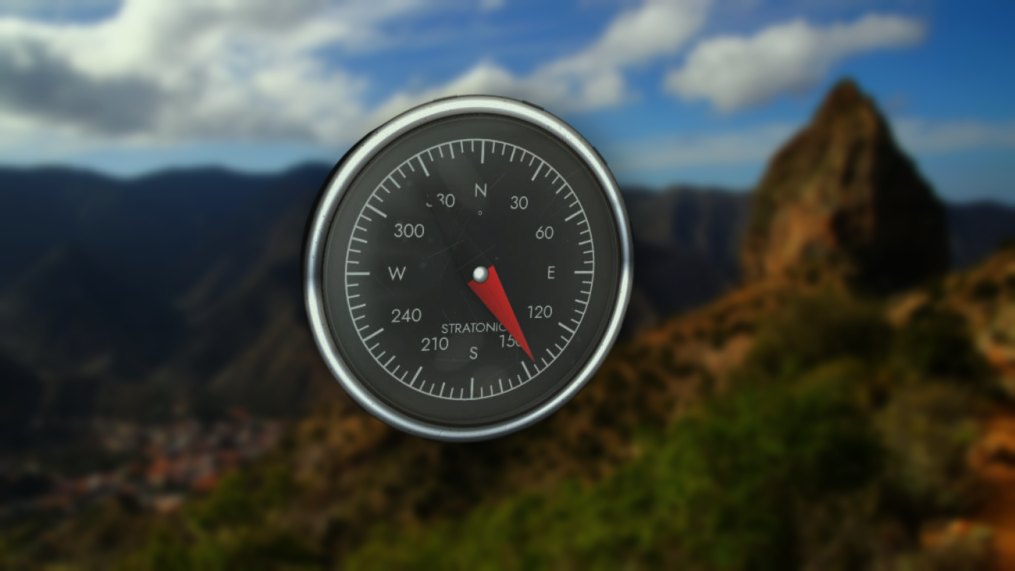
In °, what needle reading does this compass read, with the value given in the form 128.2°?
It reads 145°
